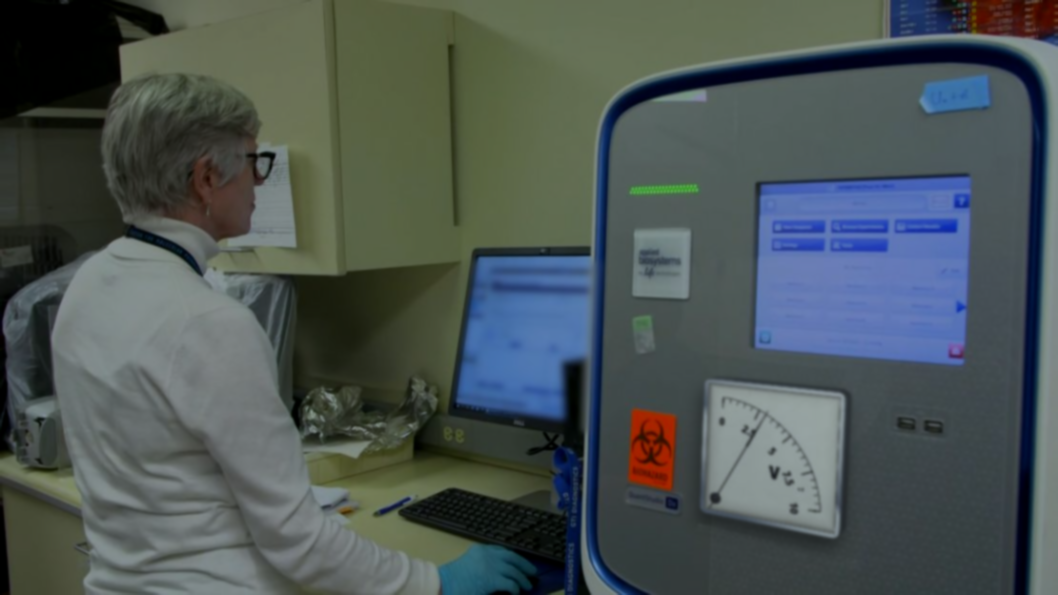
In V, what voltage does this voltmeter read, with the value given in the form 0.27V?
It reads 3V
